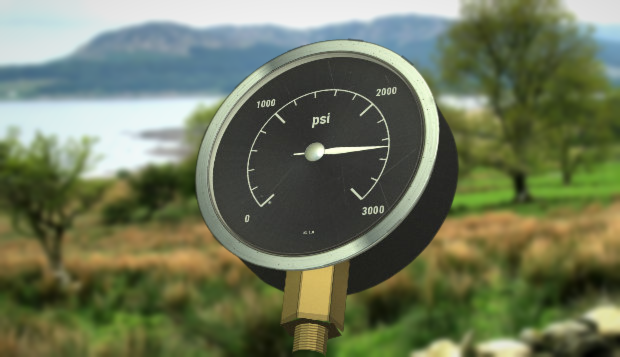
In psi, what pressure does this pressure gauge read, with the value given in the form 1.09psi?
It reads 2500psi
